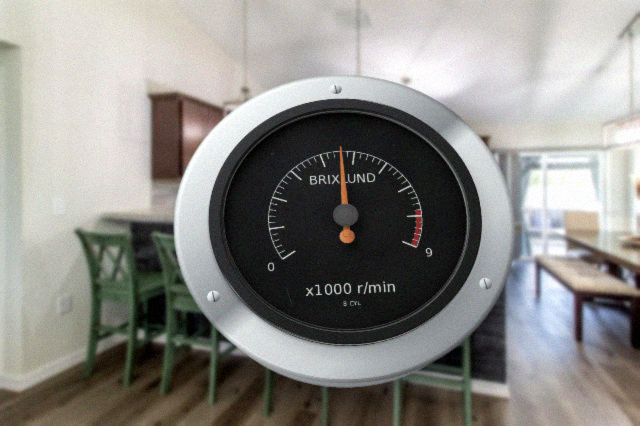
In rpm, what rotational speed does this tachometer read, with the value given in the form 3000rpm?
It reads 4600rpm
